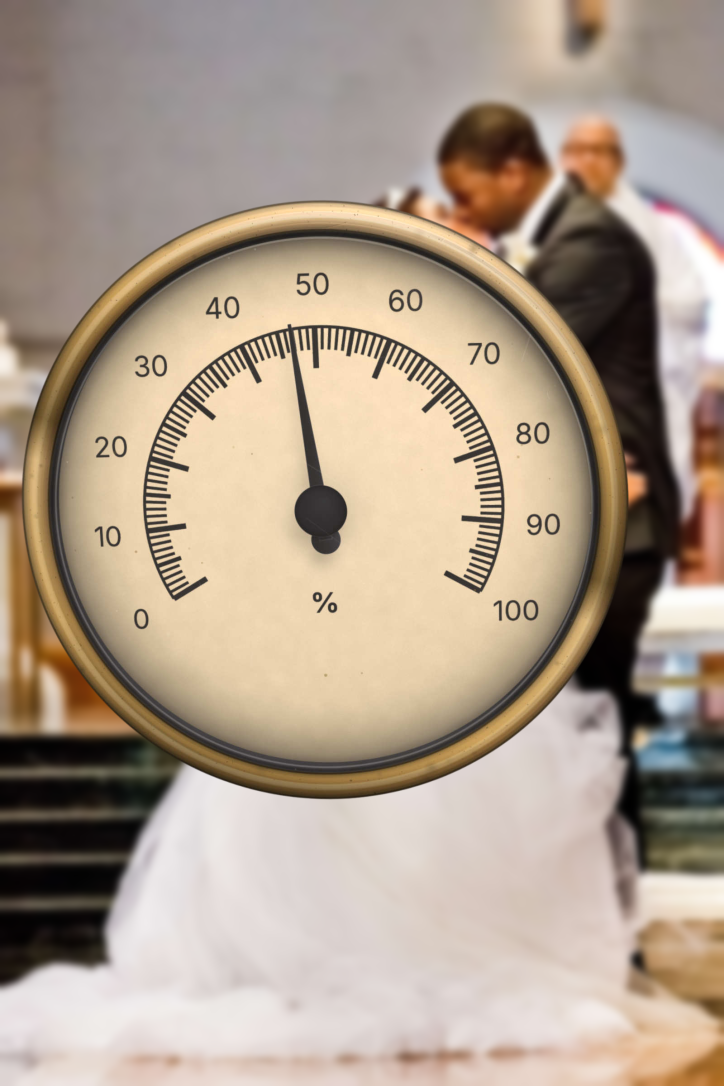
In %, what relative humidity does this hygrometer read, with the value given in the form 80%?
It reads 47%
